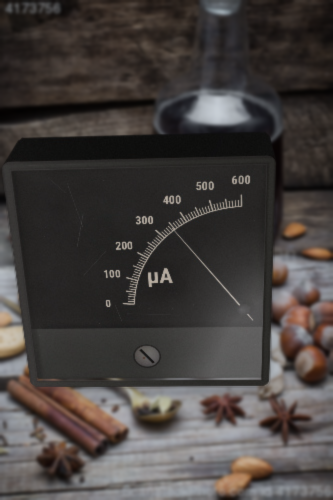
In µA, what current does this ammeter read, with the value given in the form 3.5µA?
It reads 350µA
